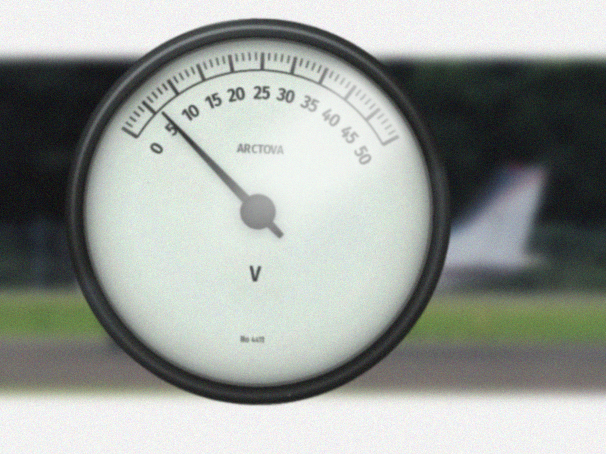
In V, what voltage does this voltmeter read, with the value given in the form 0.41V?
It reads 6V
